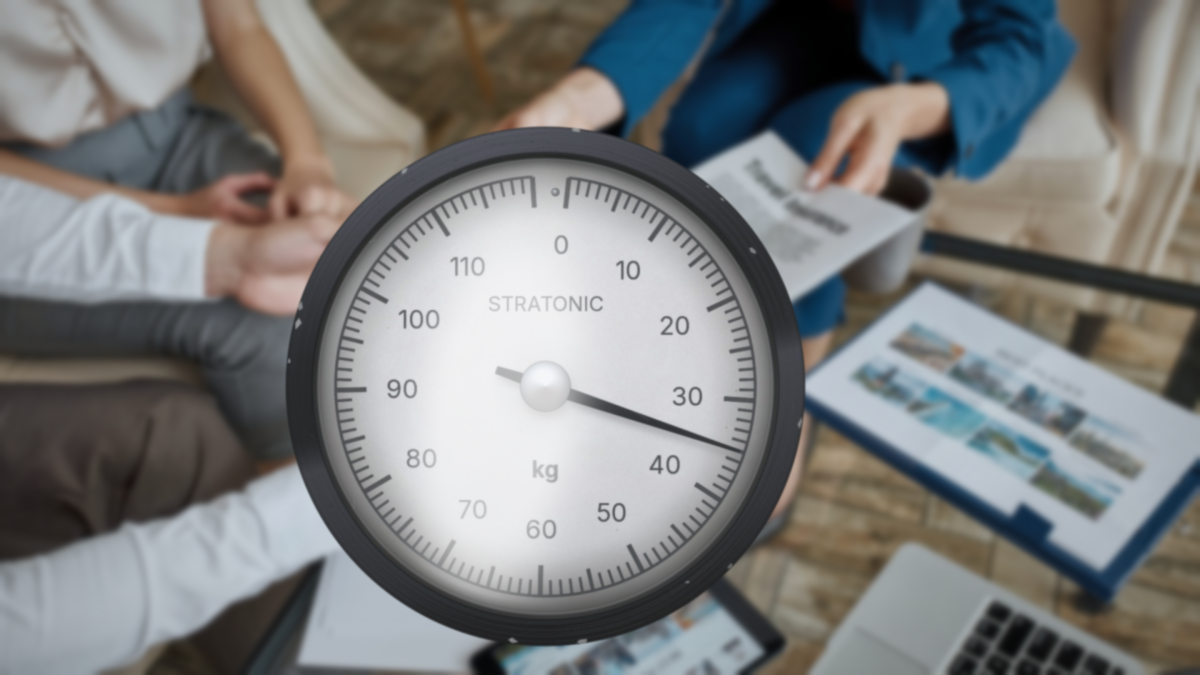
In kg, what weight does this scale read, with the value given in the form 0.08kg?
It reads 35kg
